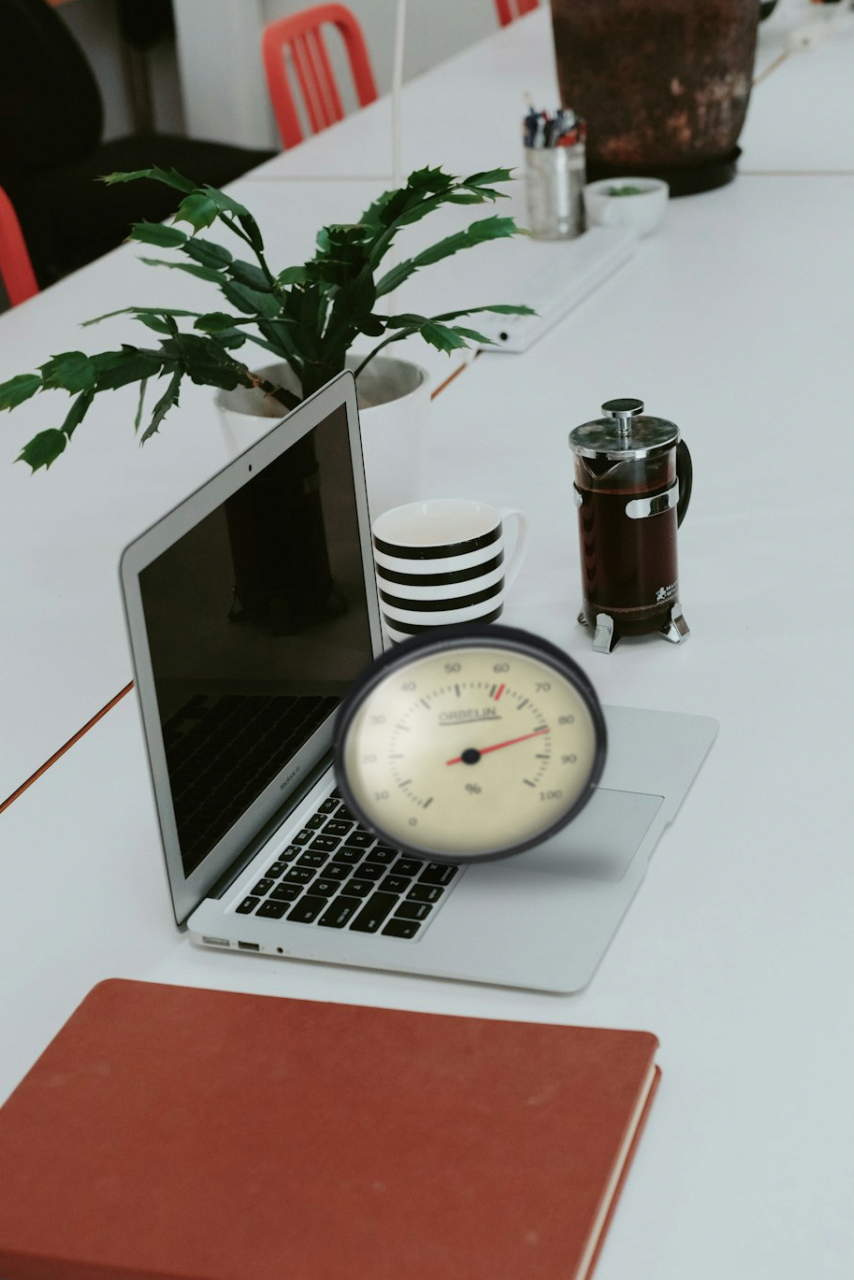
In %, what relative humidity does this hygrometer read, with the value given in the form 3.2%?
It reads 80%
